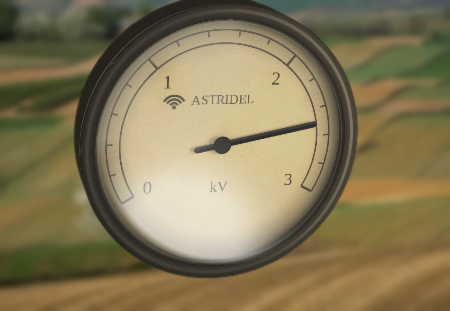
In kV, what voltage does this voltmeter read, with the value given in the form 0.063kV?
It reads 2.5kV
